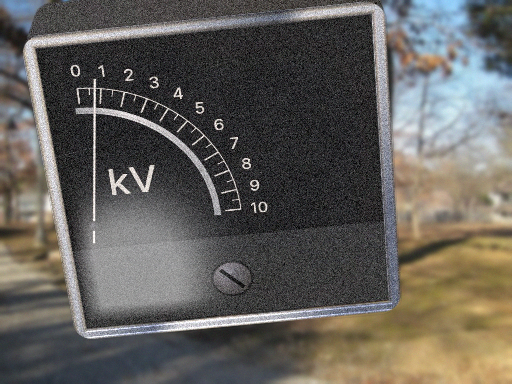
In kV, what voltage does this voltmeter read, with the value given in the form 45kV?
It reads 0.75kV
